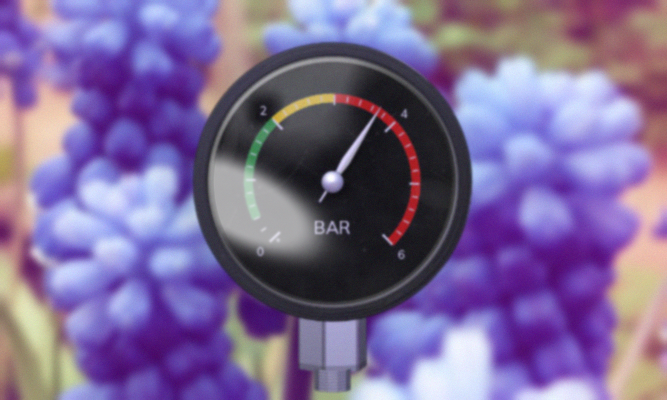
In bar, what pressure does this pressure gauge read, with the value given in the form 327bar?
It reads 3.7bar
